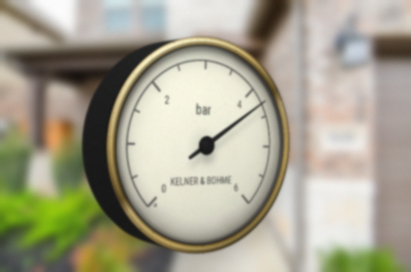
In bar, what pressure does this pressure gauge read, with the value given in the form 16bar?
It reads 4.25bar
